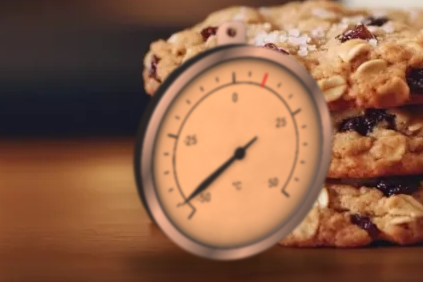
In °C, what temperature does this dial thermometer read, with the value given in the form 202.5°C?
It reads -45°C
